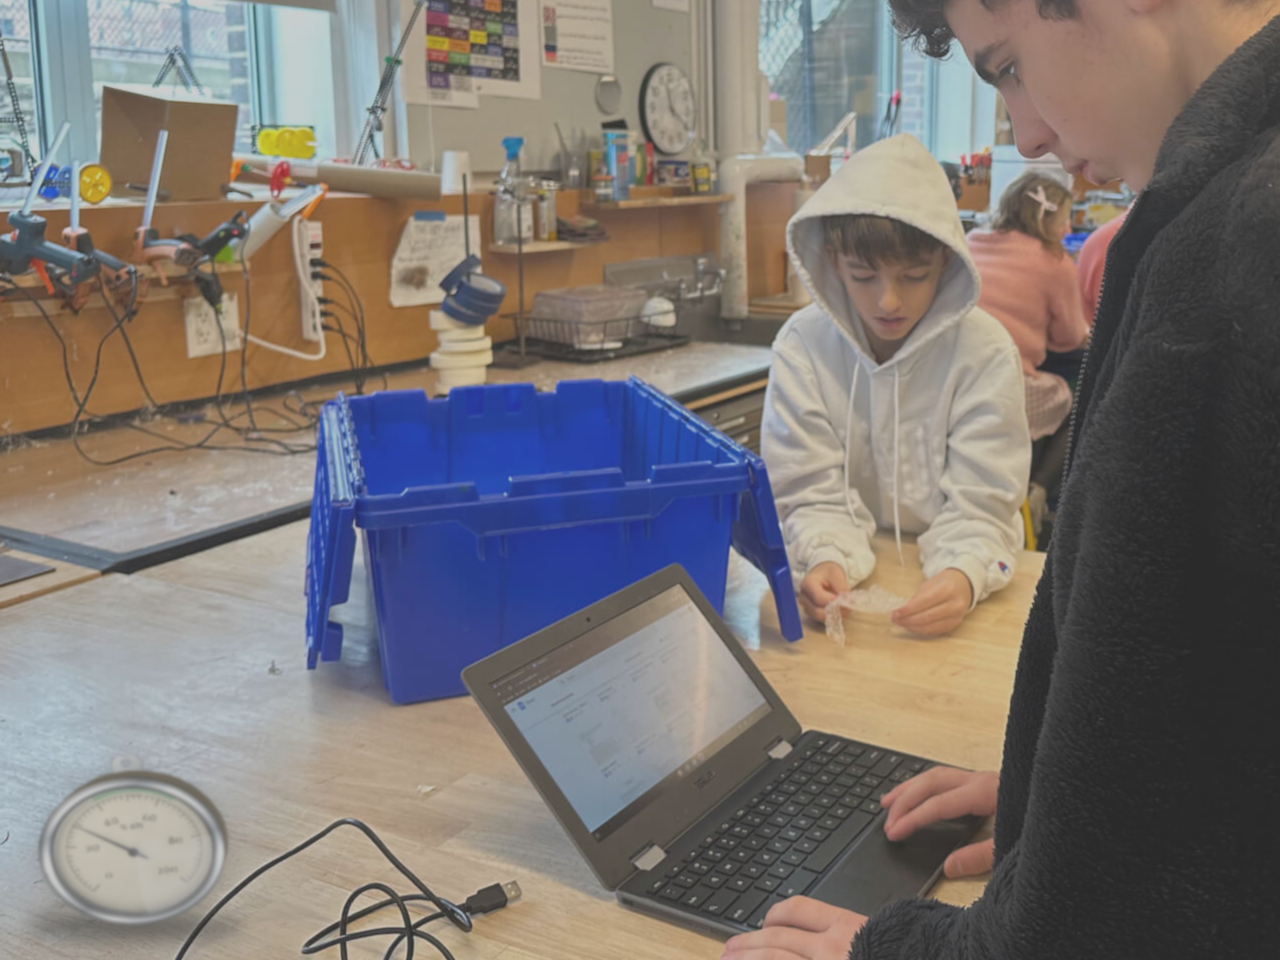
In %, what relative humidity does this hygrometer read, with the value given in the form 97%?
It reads 30%
